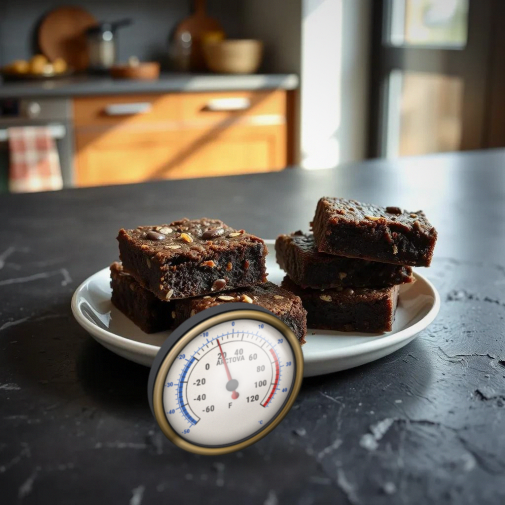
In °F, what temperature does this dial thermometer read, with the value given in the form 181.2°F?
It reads 20°F
